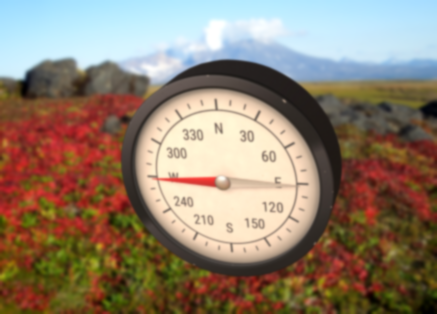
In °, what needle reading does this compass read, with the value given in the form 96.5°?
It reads 270°
